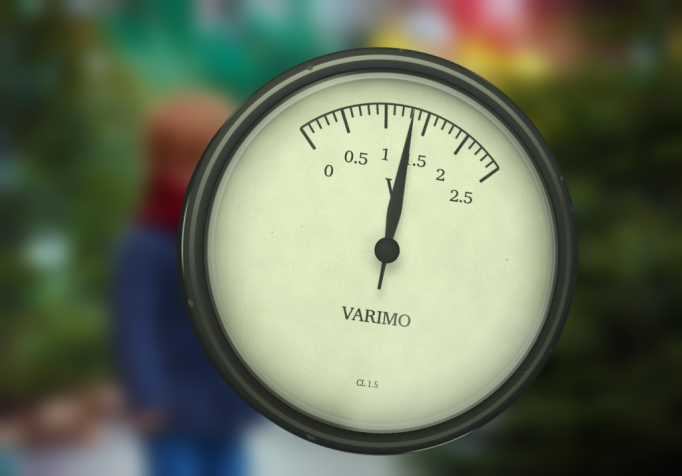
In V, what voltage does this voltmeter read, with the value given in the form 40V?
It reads 1.3V
